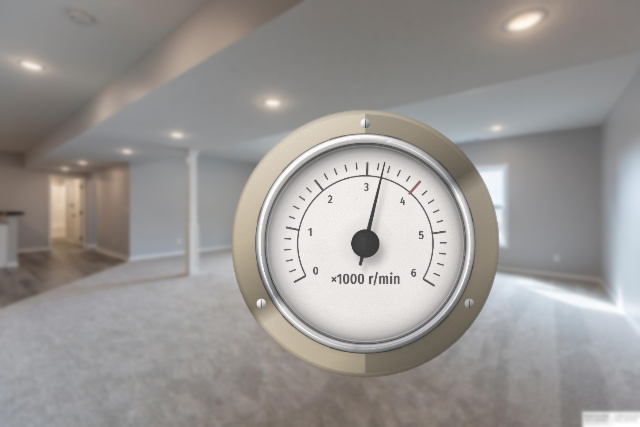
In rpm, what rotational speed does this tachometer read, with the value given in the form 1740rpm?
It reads 3300rpm
